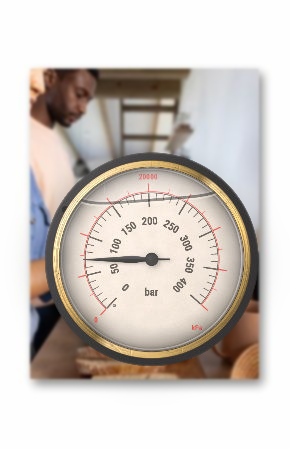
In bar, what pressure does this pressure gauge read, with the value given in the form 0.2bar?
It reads 70bar
